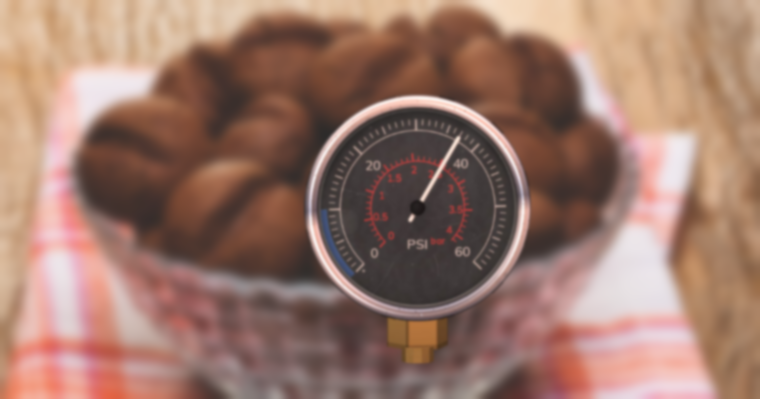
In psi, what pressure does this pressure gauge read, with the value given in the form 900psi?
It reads 37psi
